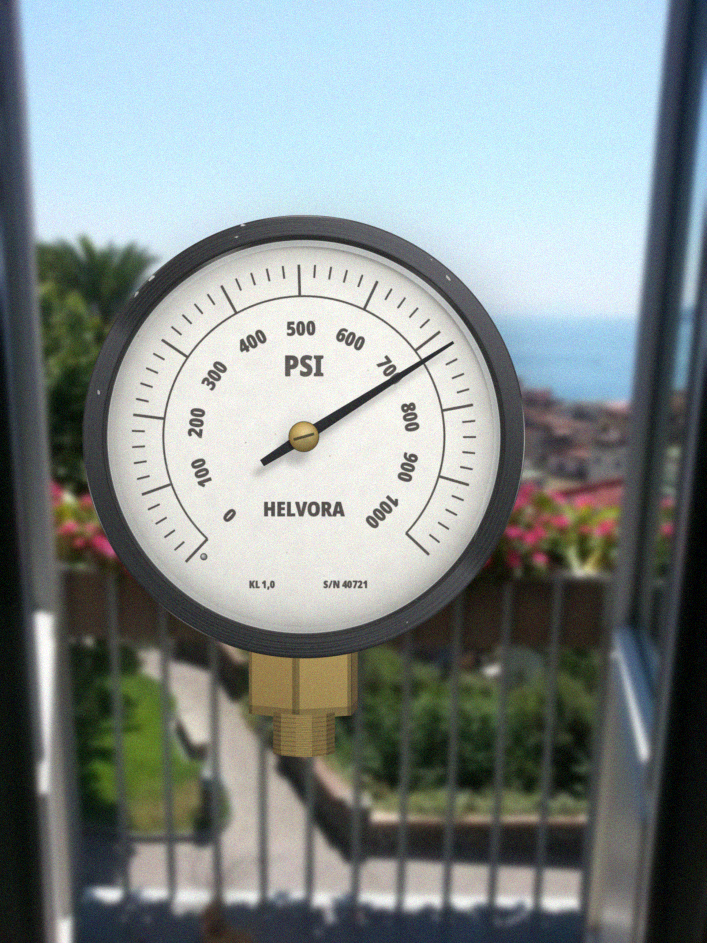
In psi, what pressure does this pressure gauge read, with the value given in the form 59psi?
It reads 720psi
